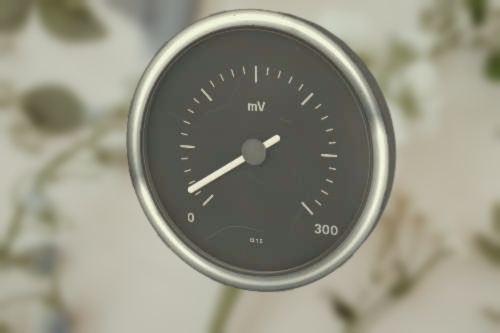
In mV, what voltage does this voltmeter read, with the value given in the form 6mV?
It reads 15mV
